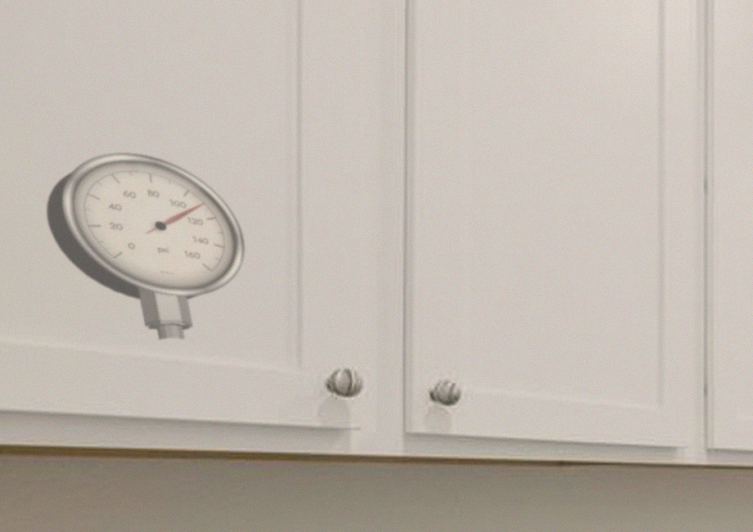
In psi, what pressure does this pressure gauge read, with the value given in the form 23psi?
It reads 110psi
